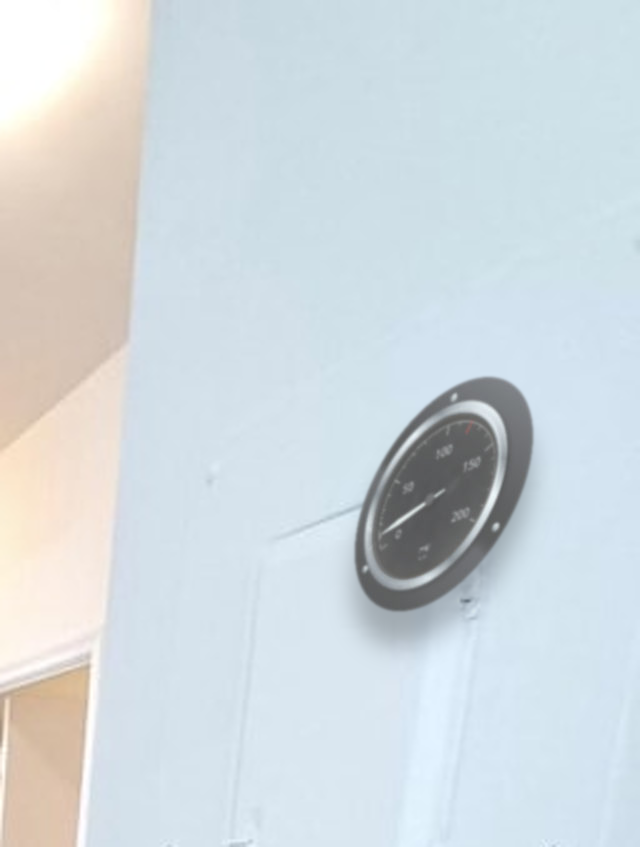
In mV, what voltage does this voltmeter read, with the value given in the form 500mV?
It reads 10mV
